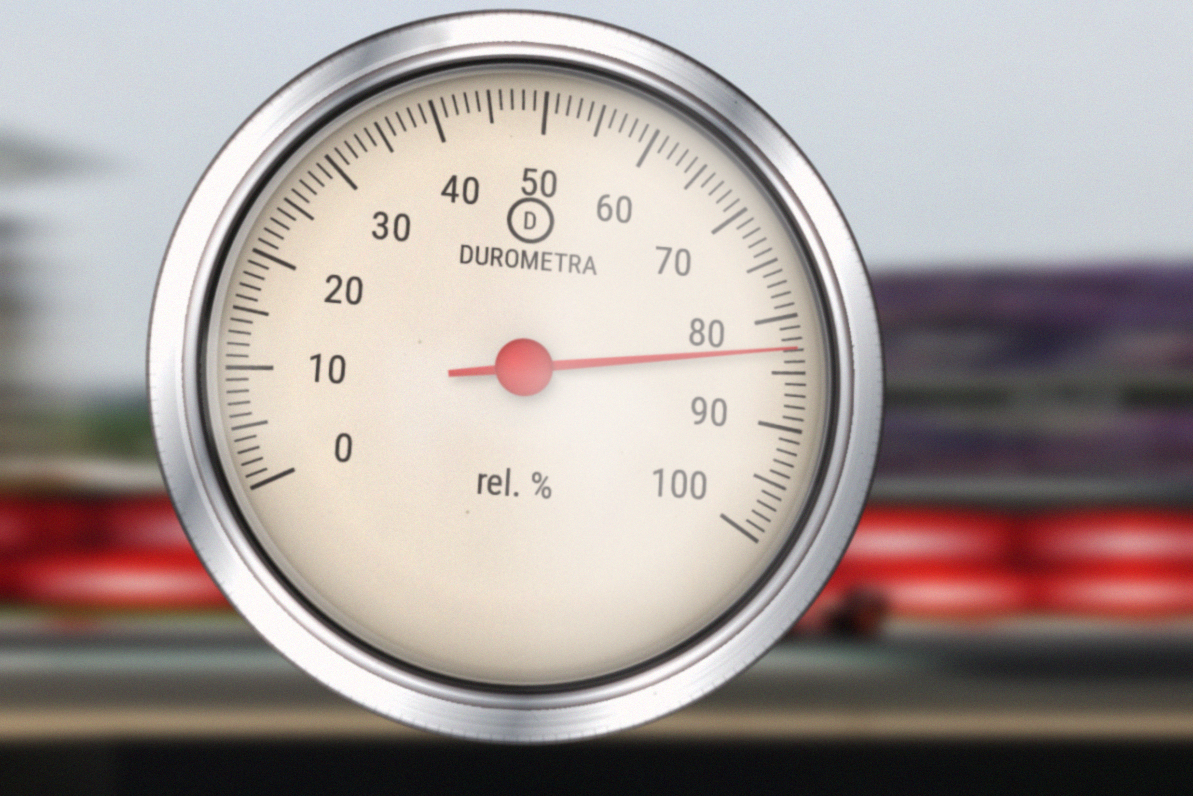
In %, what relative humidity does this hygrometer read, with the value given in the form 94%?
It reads 83%
